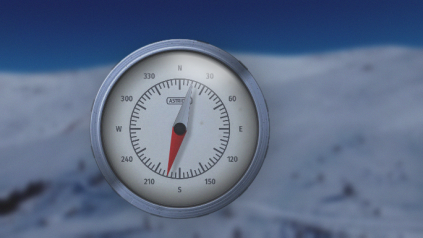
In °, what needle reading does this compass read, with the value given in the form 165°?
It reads 195°
